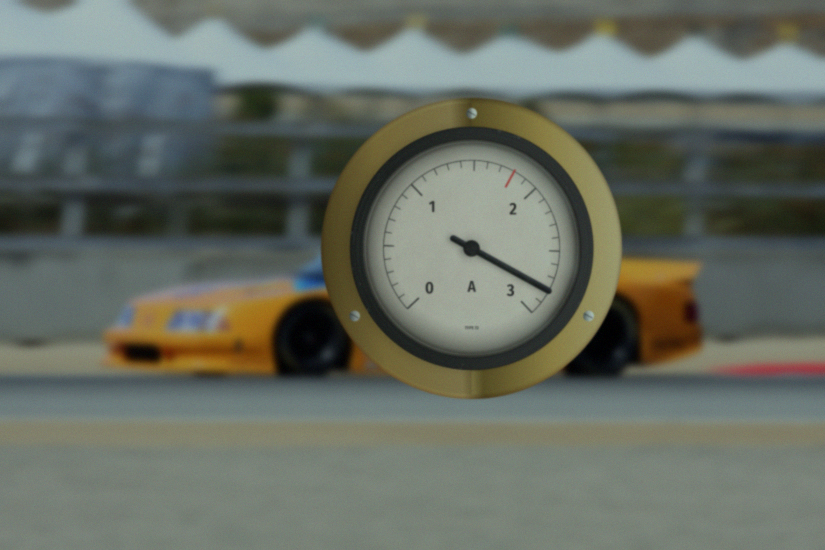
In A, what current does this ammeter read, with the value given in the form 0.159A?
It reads 2.8A
